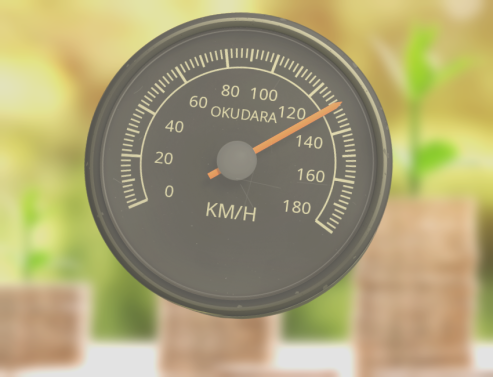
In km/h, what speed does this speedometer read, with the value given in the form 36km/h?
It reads 130km/h
